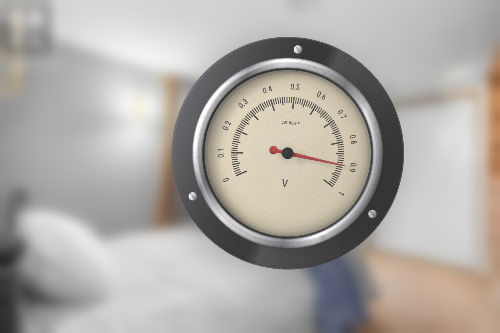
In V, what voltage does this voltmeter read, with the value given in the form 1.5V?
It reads 0.9V
